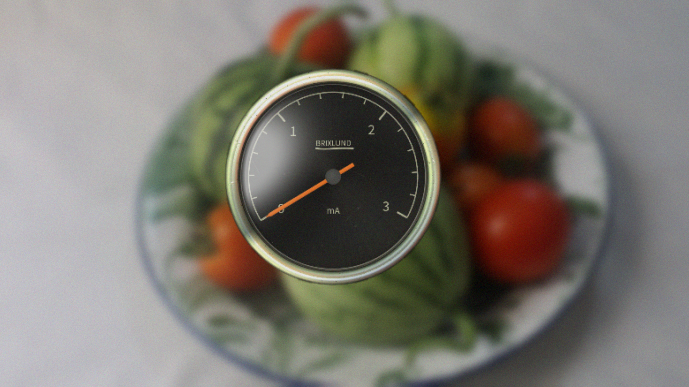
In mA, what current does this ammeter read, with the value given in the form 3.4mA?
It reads 0mA
